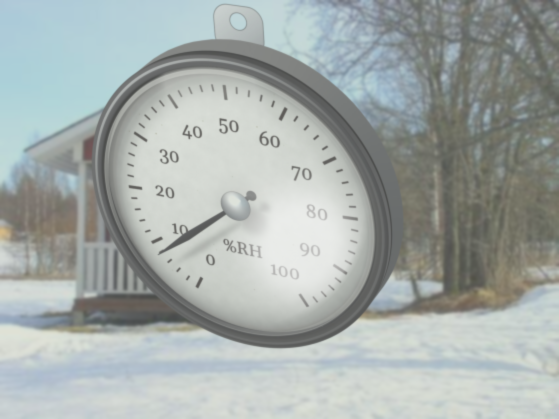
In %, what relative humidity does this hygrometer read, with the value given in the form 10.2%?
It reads 8%
